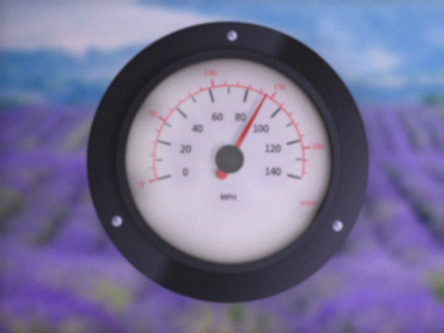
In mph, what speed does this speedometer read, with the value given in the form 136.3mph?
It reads 90mph
